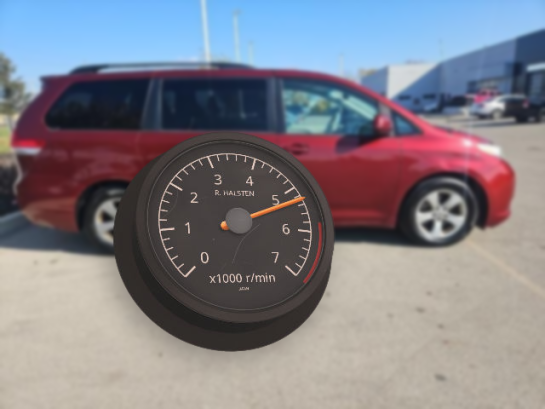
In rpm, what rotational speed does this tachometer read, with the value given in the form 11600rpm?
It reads 5300rpm
